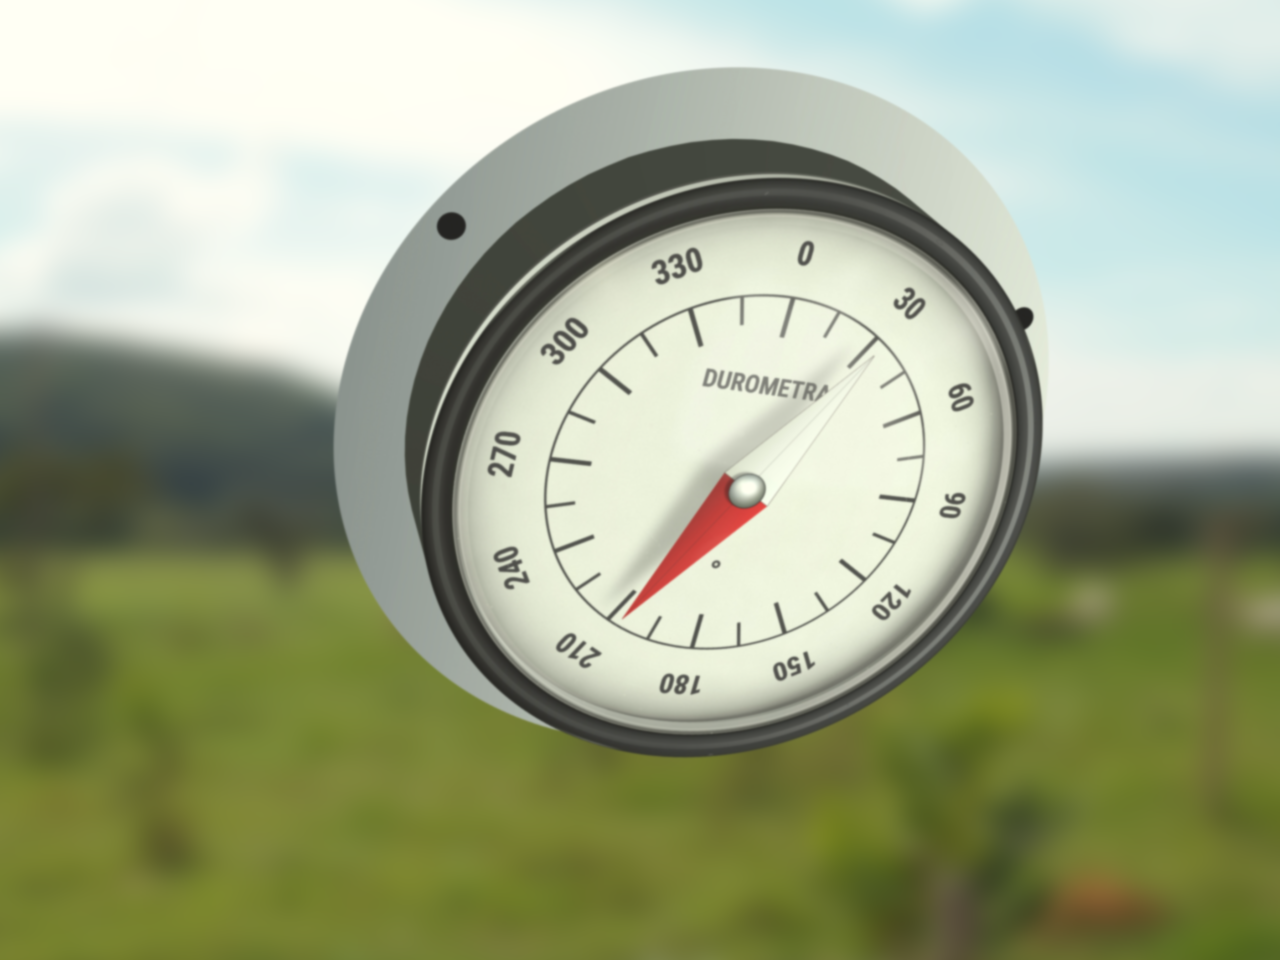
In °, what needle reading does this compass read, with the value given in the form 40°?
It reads 210°
